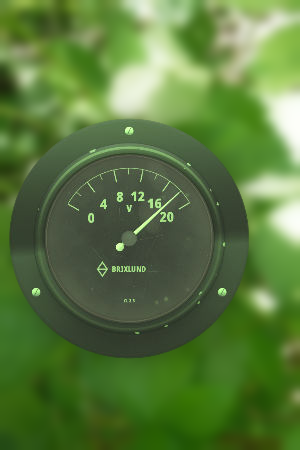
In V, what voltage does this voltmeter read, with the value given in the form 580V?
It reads 18V
